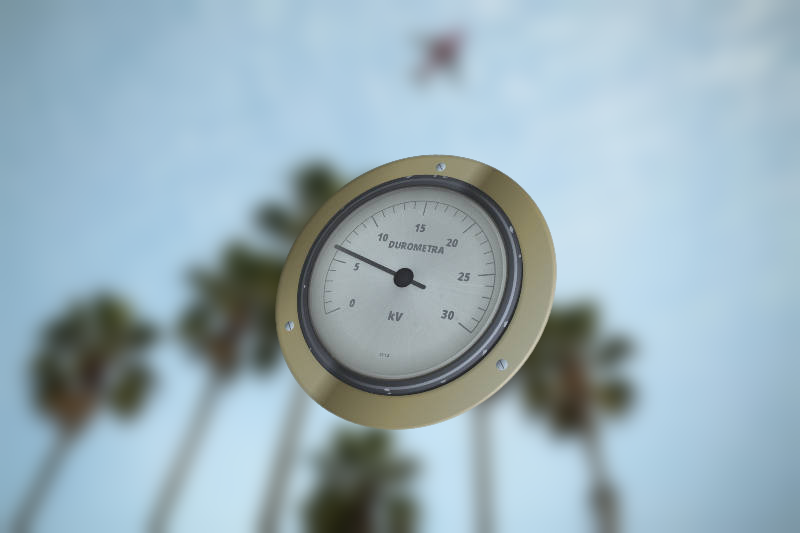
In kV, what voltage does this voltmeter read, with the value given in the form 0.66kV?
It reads 6kV
